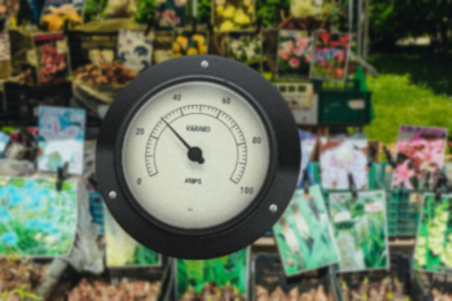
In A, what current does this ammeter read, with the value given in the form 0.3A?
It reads 30A
